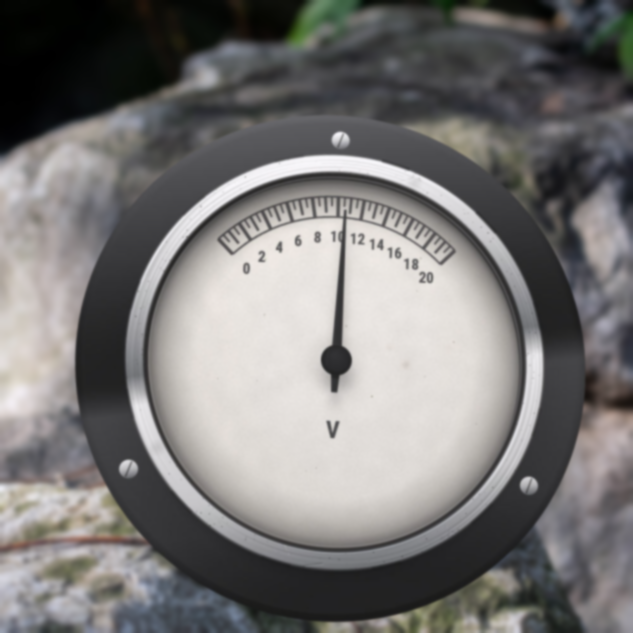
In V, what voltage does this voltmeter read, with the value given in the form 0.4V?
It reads 10.5V
